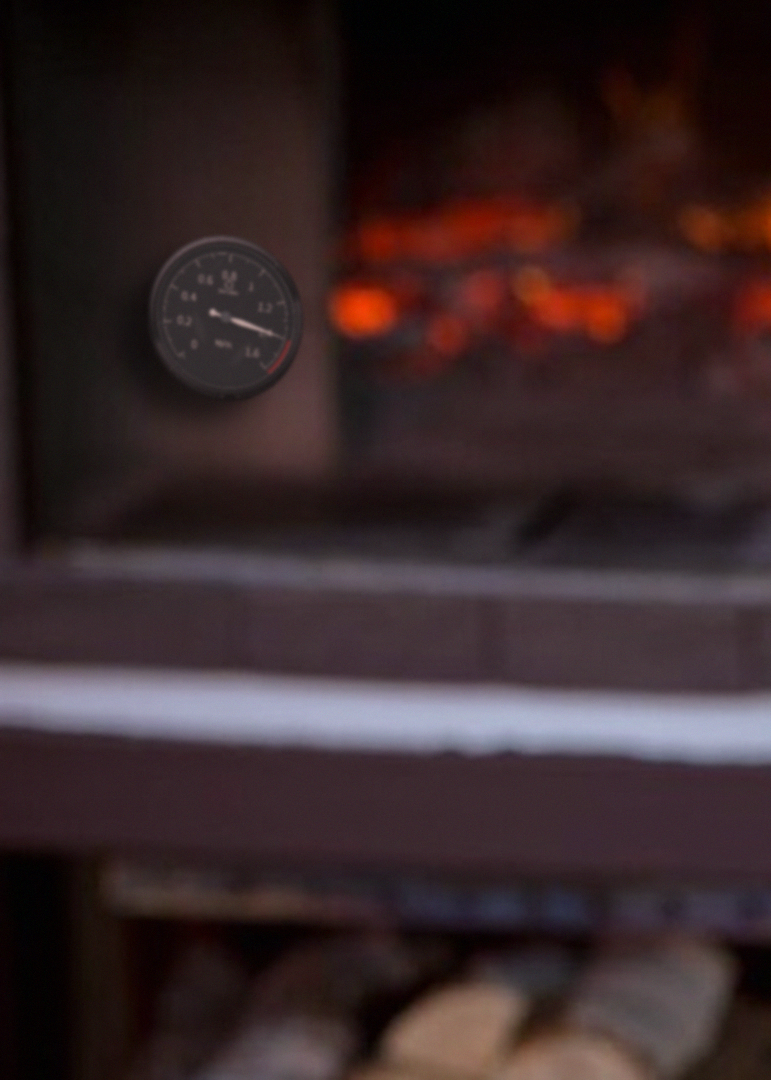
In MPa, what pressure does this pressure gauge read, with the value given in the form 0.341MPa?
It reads 1.4MPa
